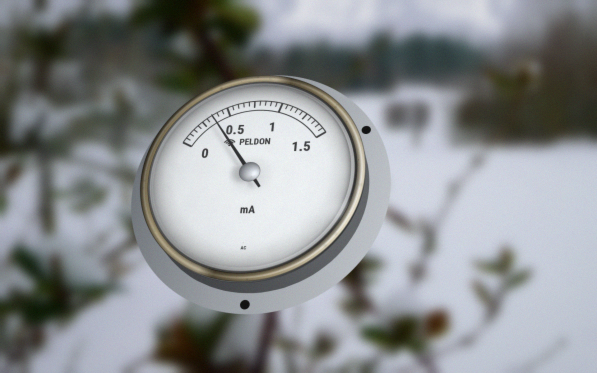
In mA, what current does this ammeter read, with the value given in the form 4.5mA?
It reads 0.35mA
